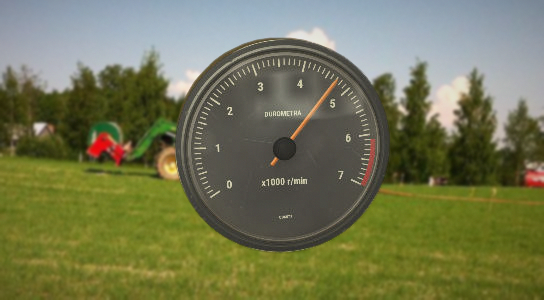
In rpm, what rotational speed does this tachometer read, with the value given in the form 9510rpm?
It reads 4700rpm
